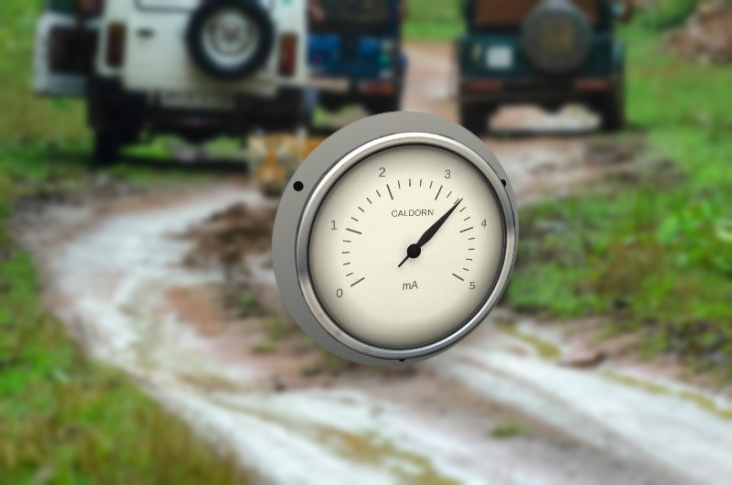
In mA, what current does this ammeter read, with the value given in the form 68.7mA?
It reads 3.4mA
